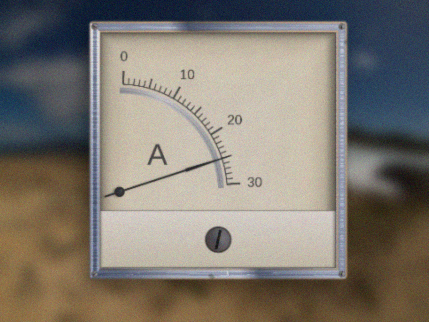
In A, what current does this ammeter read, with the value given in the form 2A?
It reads 25A
